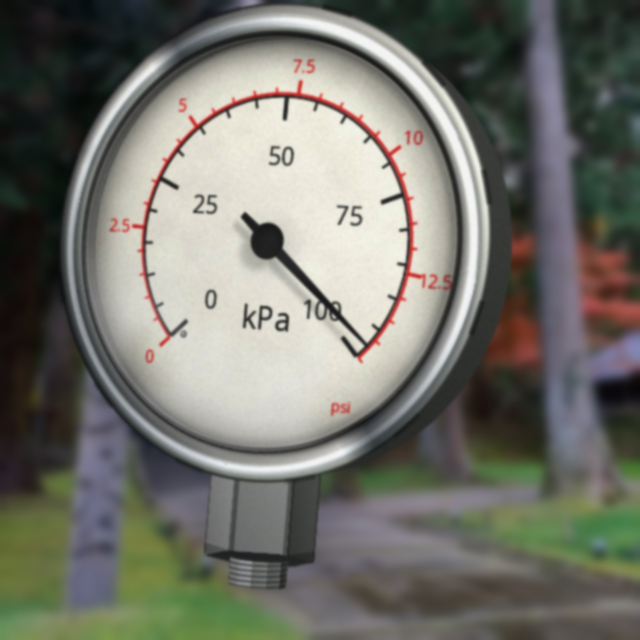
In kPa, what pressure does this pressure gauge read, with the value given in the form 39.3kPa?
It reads 97.5kPa
